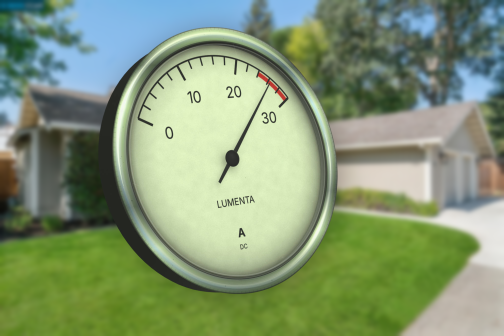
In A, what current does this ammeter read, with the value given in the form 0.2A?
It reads 26A
